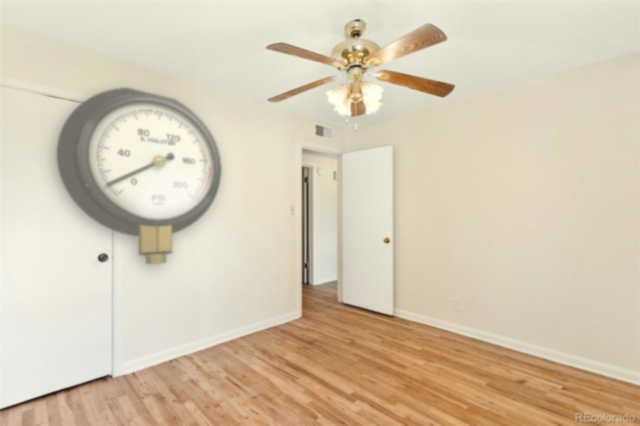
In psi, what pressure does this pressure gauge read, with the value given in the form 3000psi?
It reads 10psi
